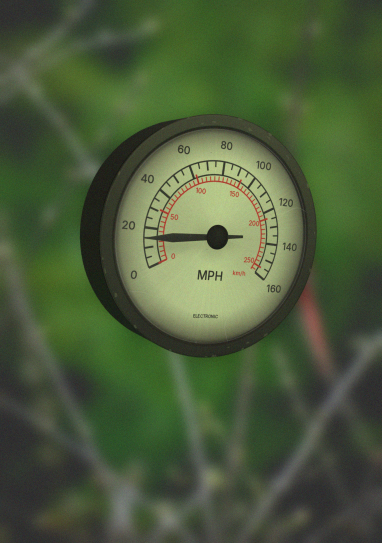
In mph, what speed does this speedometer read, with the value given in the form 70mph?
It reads 15mph
